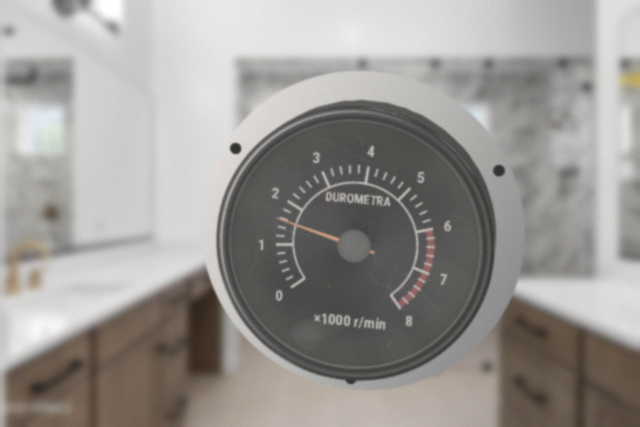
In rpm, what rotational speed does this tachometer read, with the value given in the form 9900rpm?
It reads 1600rpm
